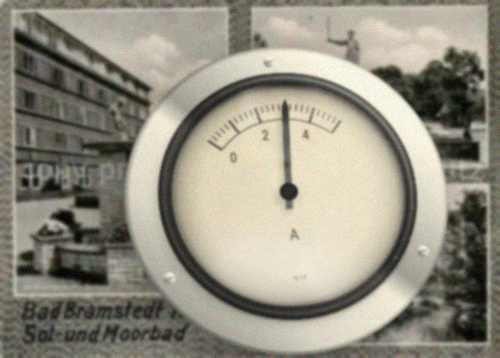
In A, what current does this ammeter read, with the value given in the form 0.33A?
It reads 3A
